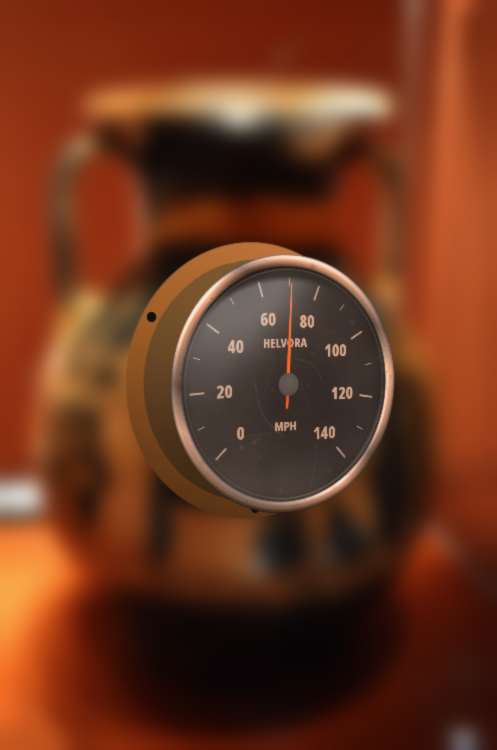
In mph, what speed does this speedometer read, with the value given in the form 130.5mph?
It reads 70mph
